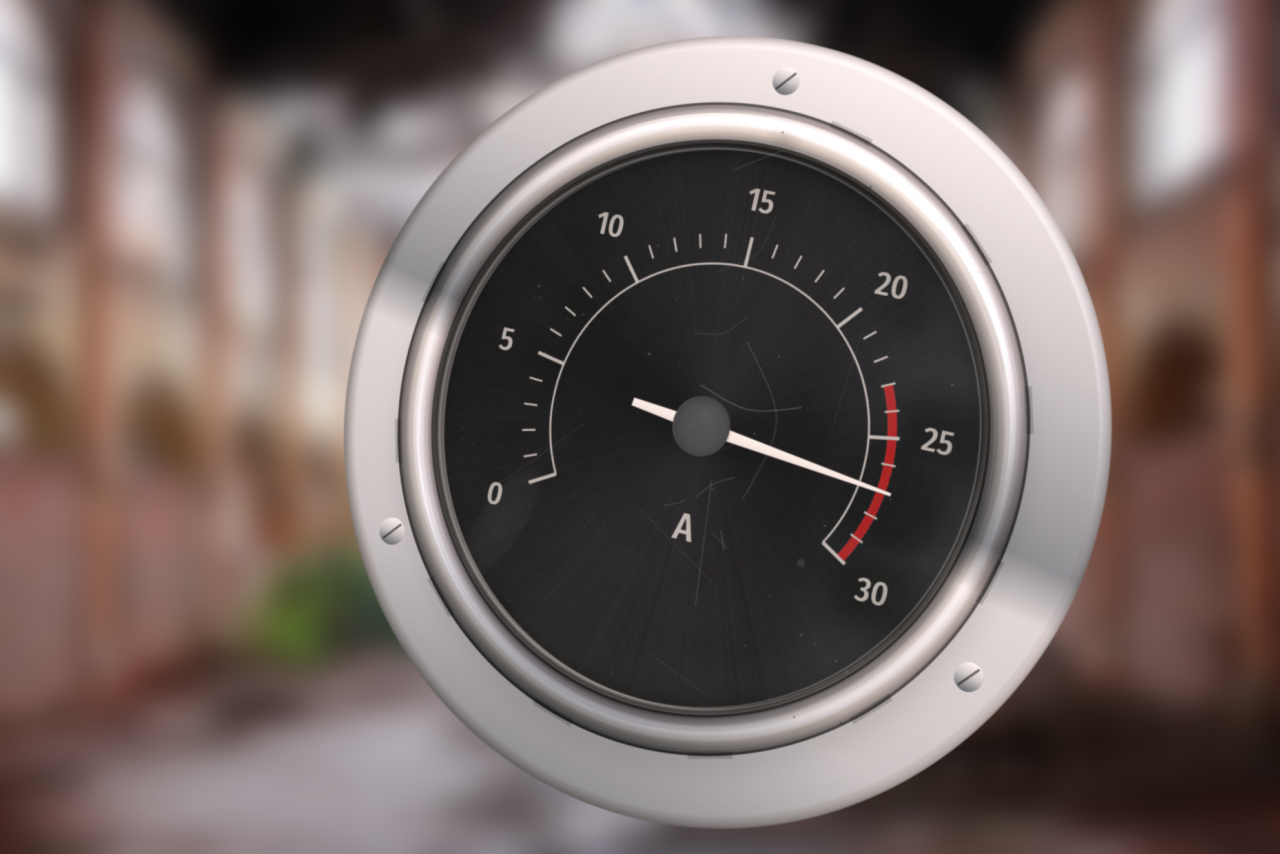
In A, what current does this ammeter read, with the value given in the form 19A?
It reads 27A
